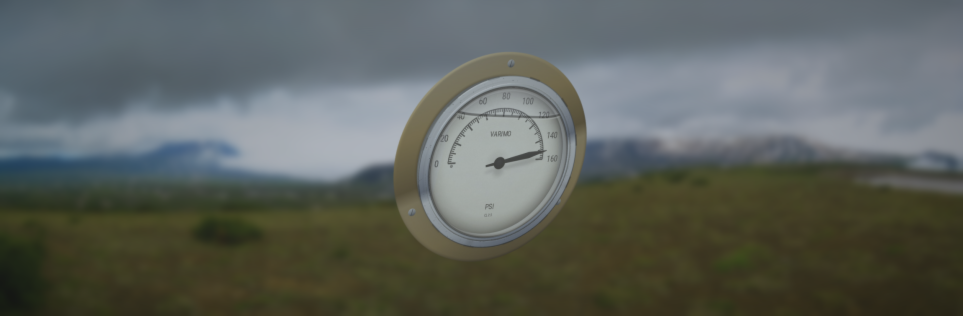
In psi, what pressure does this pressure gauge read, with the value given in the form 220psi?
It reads 150psi
